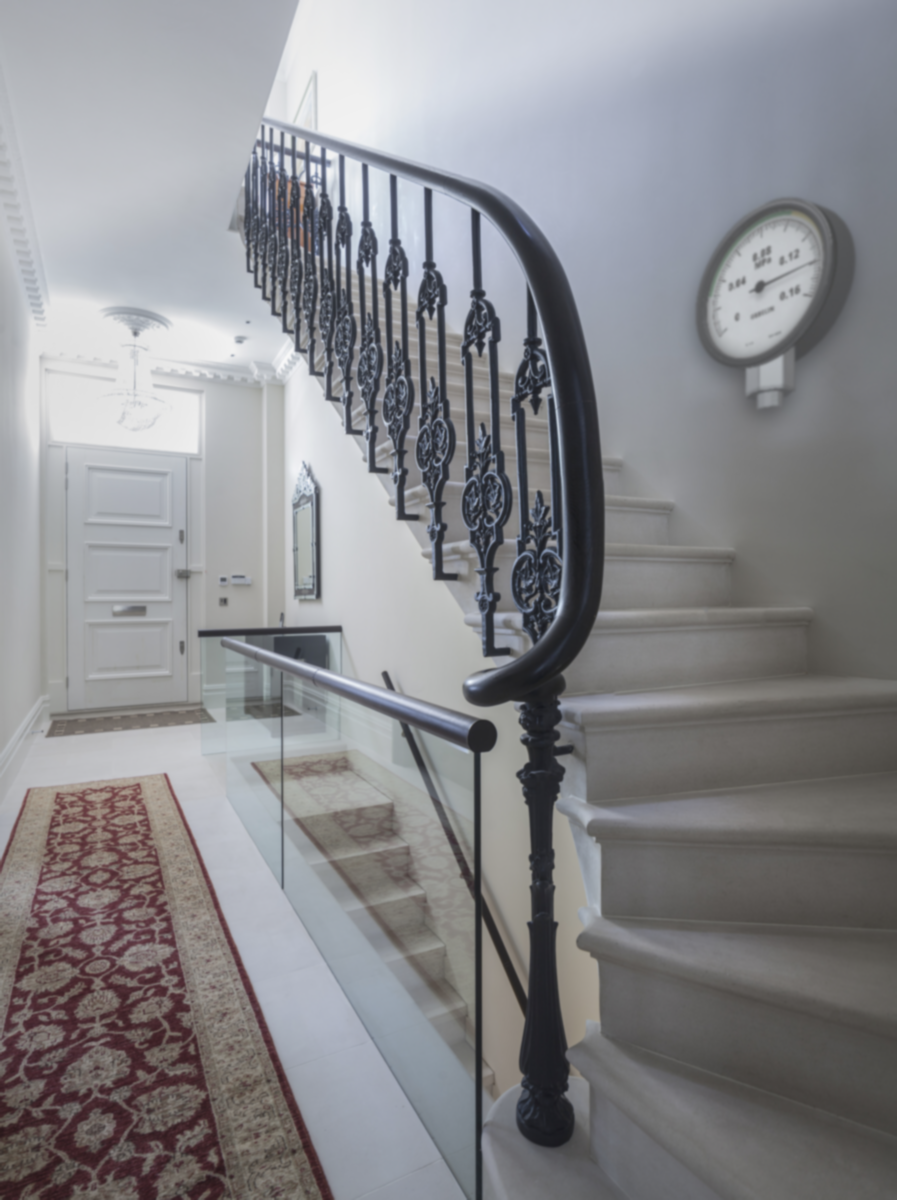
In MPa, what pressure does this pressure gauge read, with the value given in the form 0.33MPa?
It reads 0.14MPa
